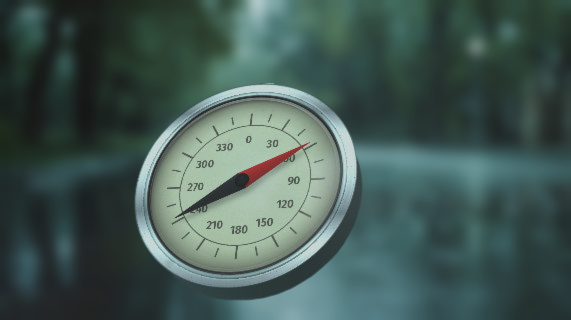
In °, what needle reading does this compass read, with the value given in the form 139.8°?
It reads 60°
